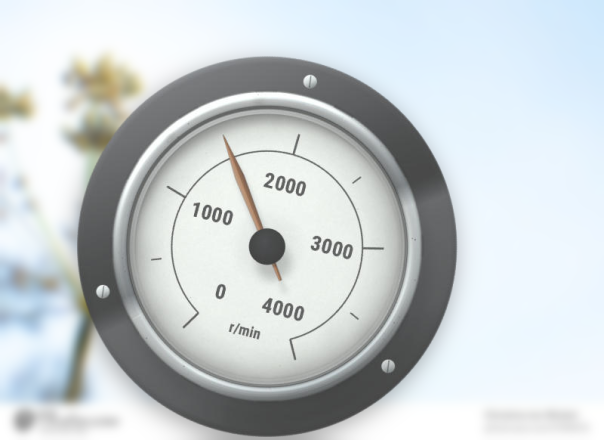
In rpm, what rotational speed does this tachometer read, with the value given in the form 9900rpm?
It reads 1500rpm
